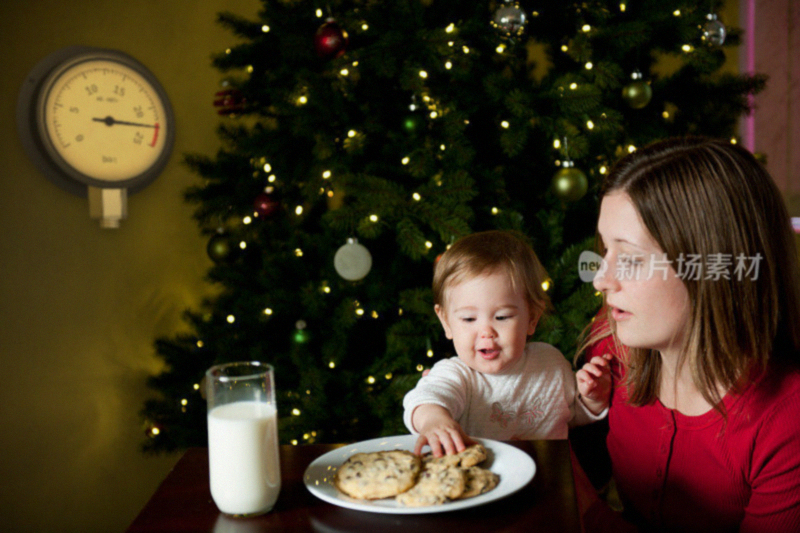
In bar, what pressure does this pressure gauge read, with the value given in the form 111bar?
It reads 22.5bar
